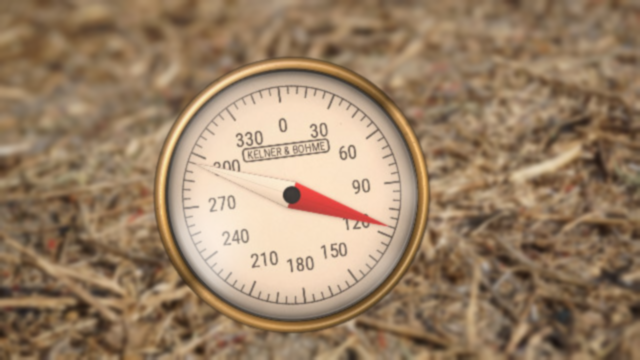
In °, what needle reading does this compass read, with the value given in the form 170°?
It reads 115°
